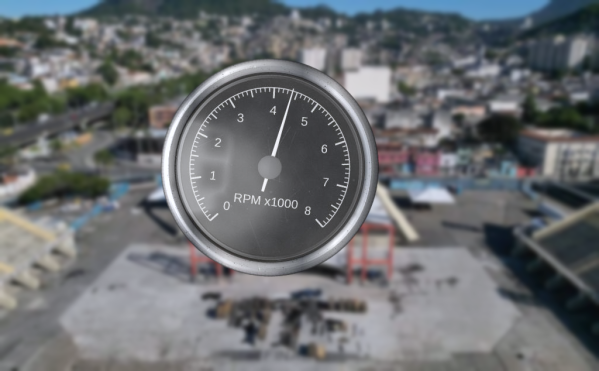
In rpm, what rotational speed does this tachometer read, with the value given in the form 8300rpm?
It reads 4400rpm
